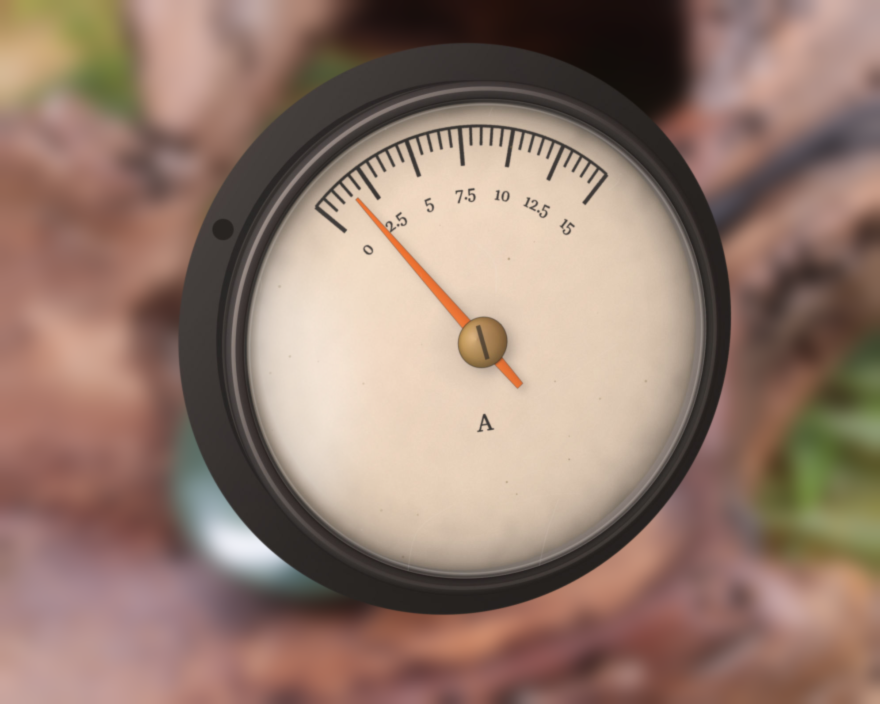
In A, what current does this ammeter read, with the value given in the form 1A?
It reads 1.5A
